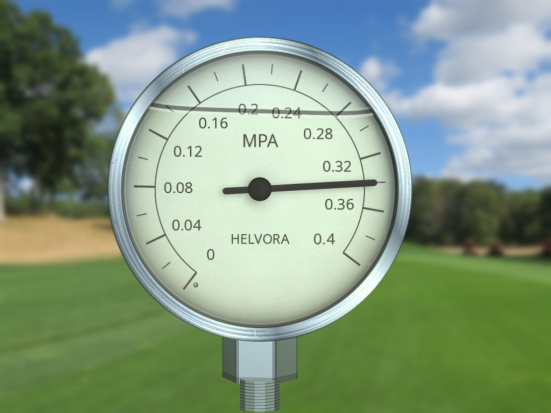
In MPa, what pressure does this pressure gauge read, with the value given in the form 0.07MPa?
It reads 0.34MPa
